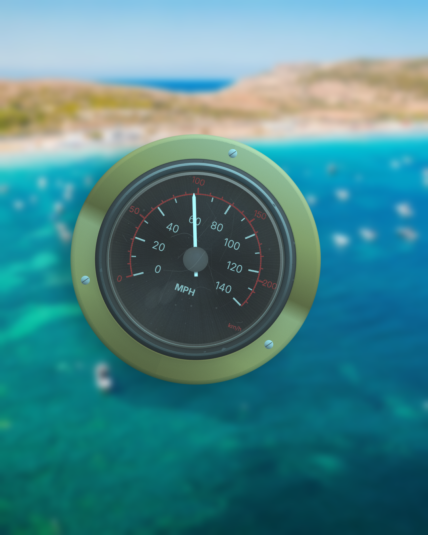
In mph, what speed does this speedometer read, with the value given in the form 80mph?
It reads 60mph
